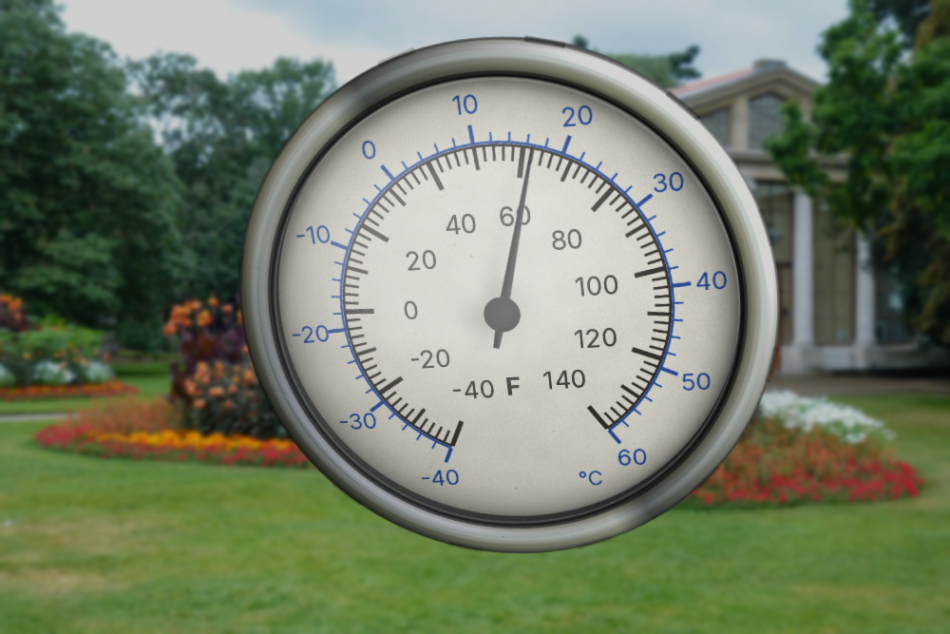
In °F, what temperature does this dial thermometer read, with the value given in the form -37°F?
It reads 62°F
